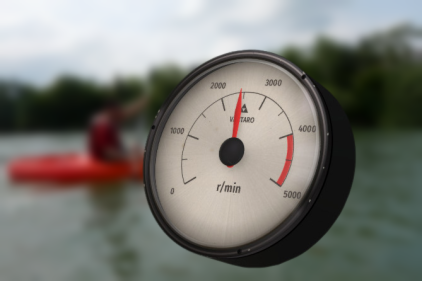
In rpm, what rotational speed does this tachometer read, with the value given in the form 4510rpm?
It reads 2500rpm
